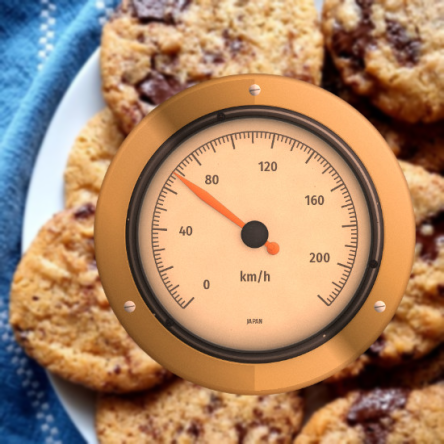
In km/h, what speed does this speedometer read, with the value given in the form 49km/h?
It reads 68km/h
